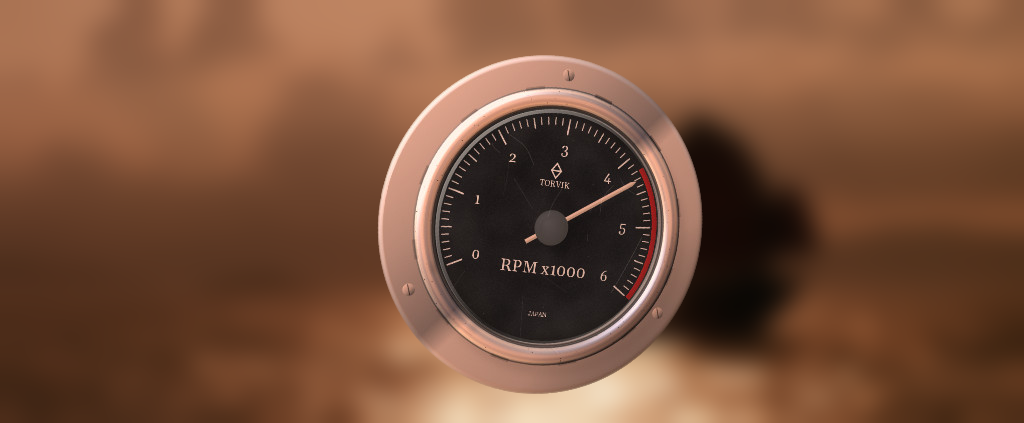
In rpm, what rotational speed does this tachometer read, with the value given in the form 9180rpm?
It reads 4300rpm
